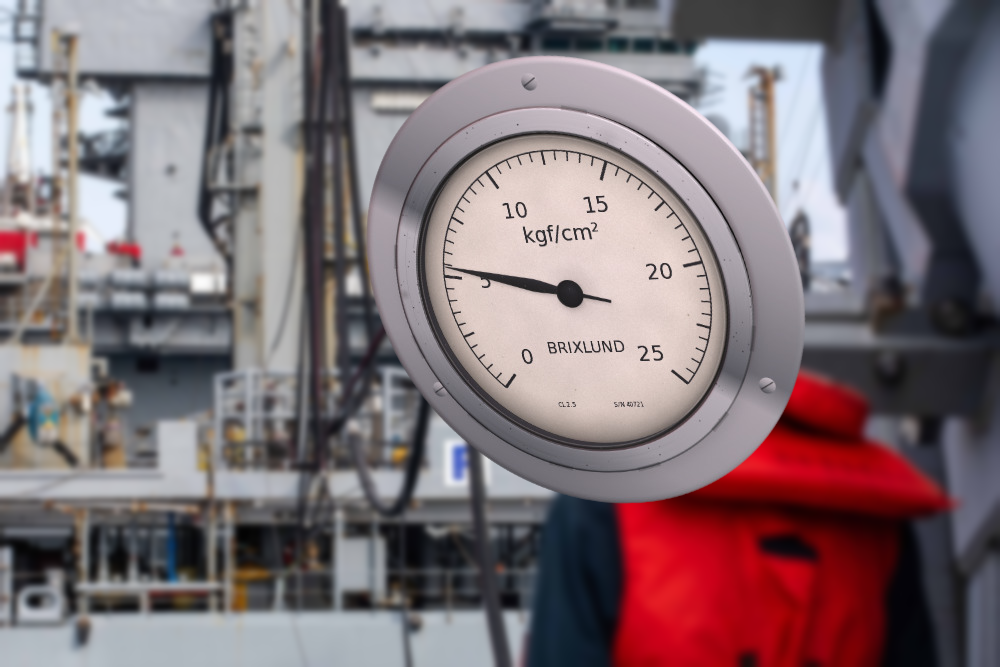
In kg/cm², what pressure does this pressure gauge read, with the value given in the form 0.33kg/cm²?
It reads 5.5kg/cm²
